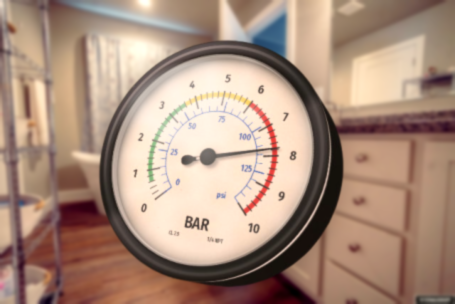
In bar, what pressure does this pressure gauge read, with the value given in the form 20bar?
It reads 7.8bar
